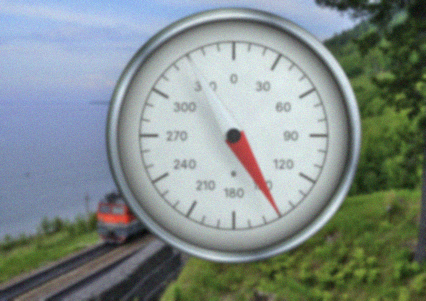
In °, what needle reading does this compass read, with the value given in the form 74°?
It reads 150°
